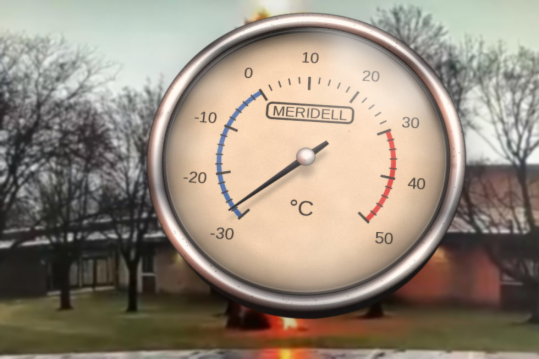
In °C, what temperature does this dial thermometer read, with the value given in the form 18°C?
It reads -28°C
